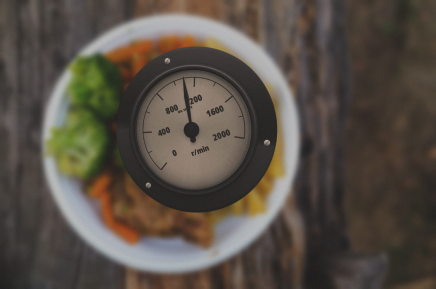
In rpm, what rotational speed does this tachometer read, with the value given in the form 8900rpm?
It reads 1100rpm
